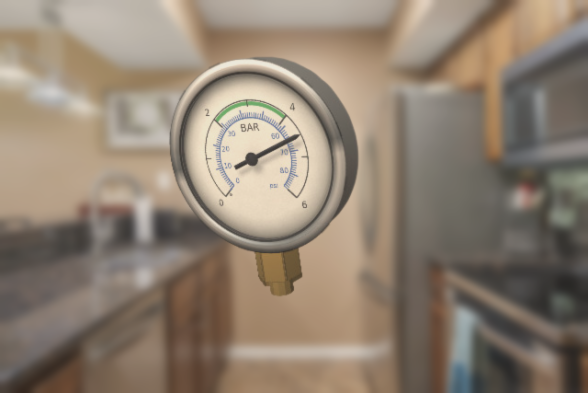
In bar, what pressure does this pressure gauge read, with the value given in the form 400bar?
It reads 4.5bar
